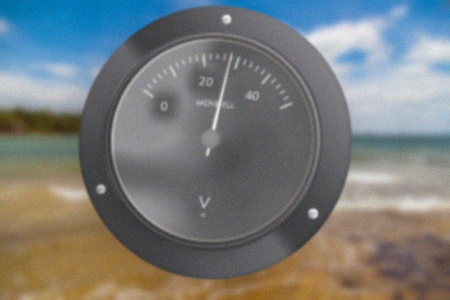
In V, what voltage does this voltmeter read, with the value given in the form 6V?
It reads 28V
